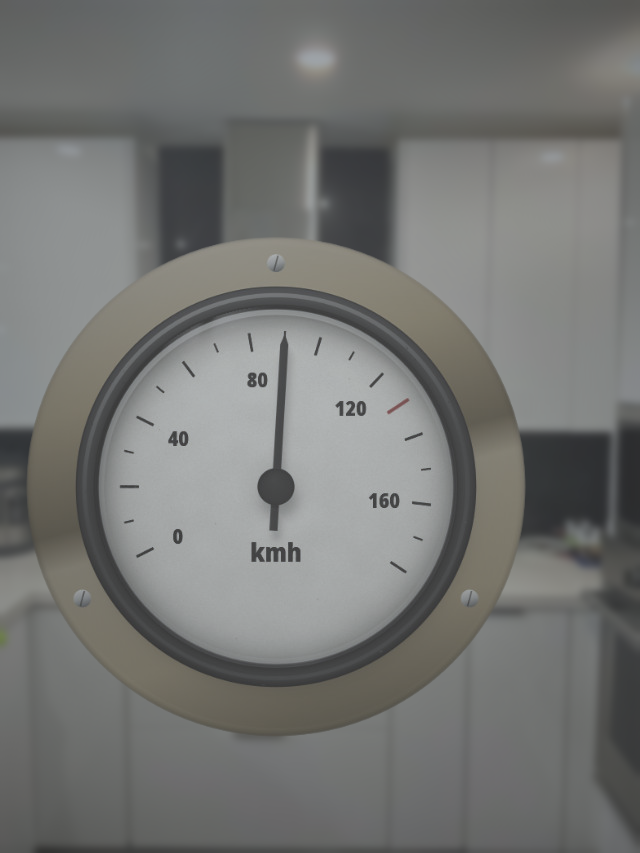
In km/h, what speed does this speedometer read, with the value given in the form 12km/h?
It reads 90km/h
